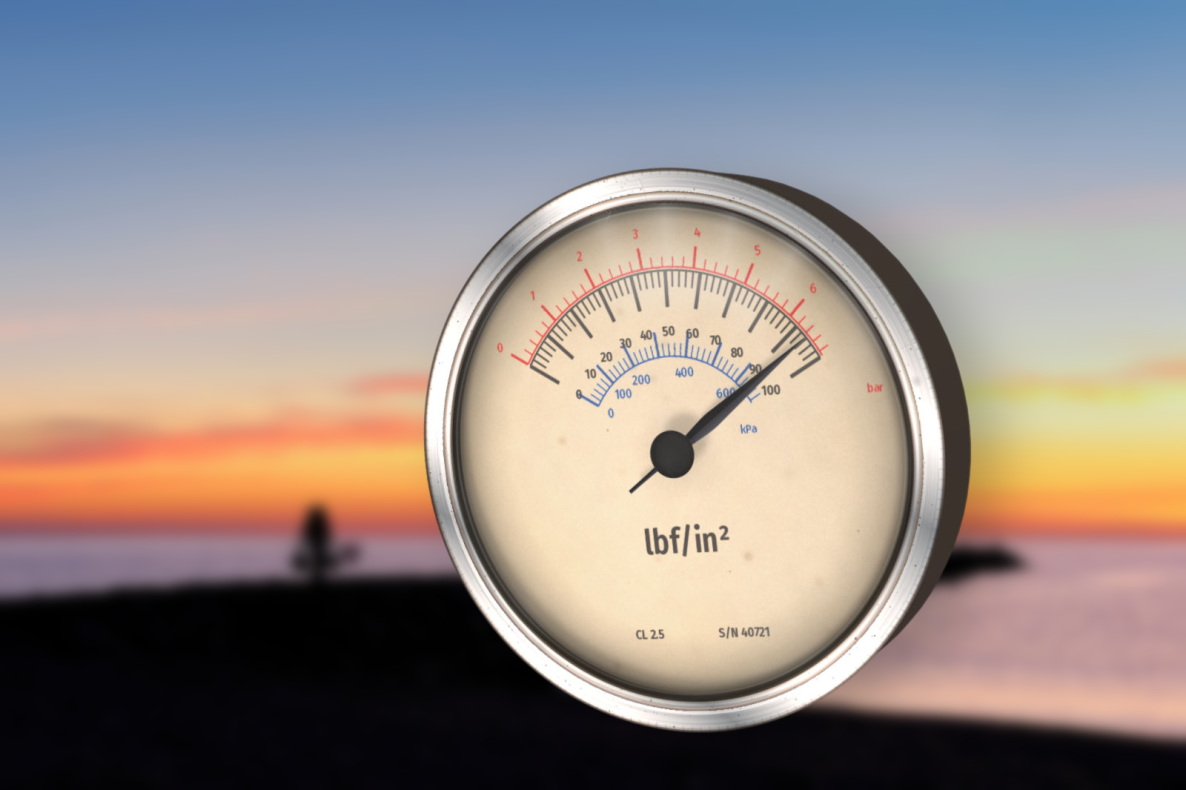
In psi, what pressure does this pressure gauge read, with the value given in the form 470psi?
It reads 94psi
